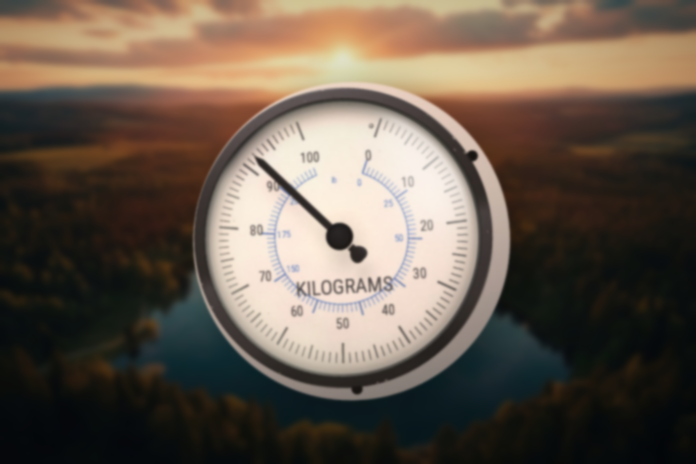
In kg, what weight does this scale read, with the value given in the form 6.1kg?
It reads 92kg
